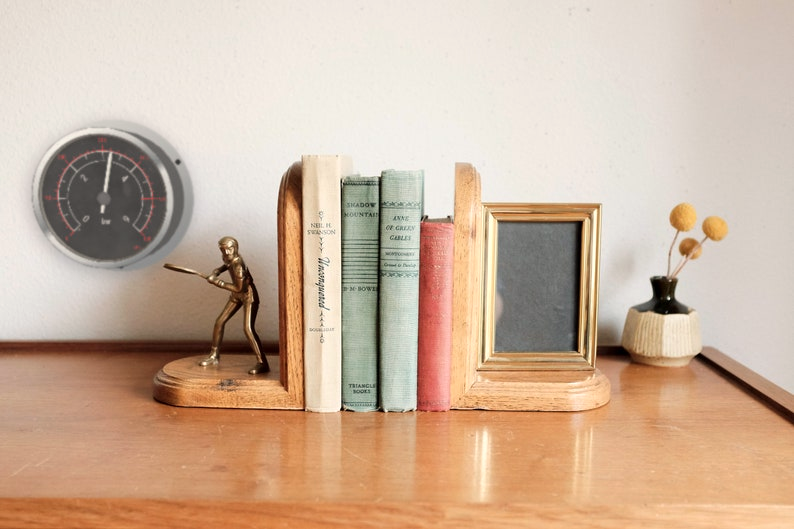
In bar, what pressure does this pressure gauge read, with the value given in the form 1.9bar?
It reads 3.25bar
